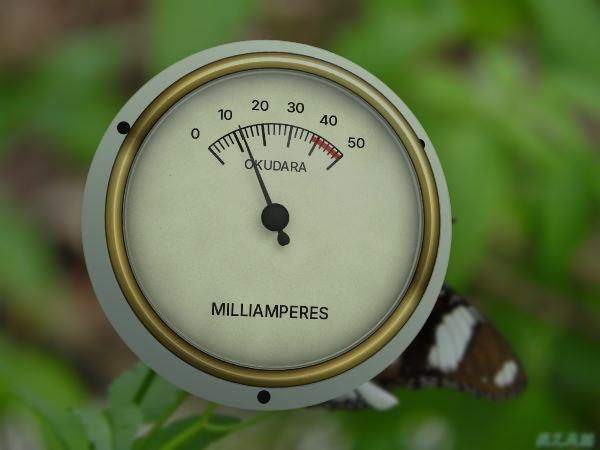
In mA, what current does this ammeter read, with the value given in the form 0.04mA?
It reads 12mA
